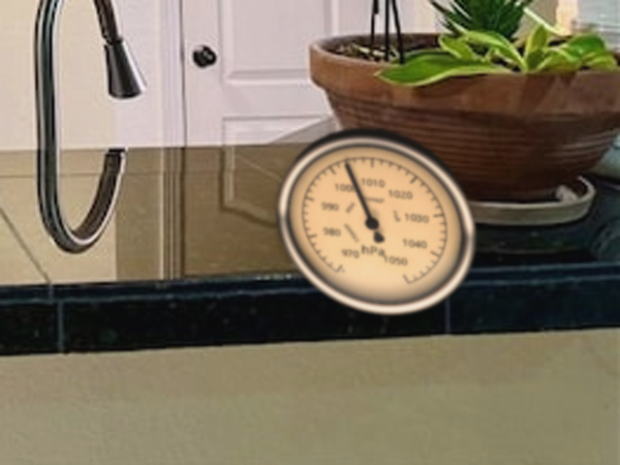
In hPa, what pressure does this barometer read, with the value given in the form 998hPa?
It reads 1004hPa
